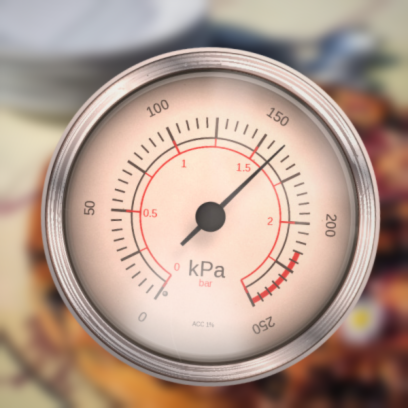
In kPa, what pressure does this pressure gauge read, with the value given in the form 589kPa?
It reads 160kPa
